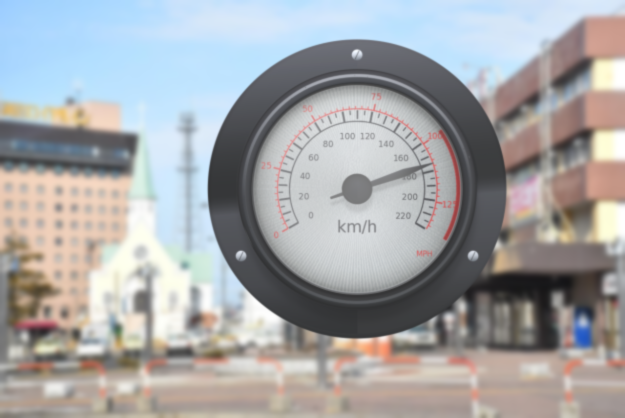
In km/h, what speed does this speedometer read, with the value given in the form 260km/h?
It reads 175km/h
